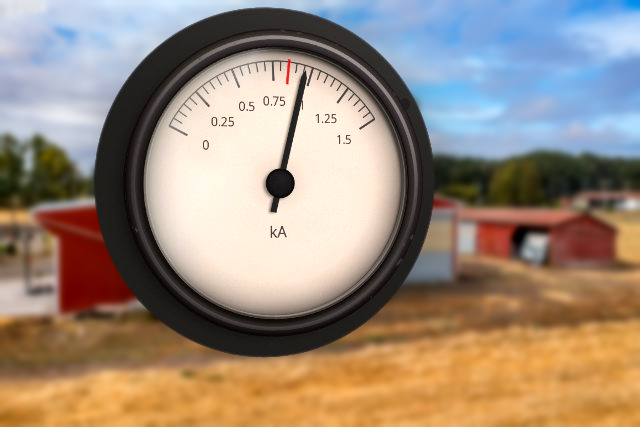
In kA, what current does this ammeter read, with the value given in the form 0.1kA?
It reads 0.95kA
